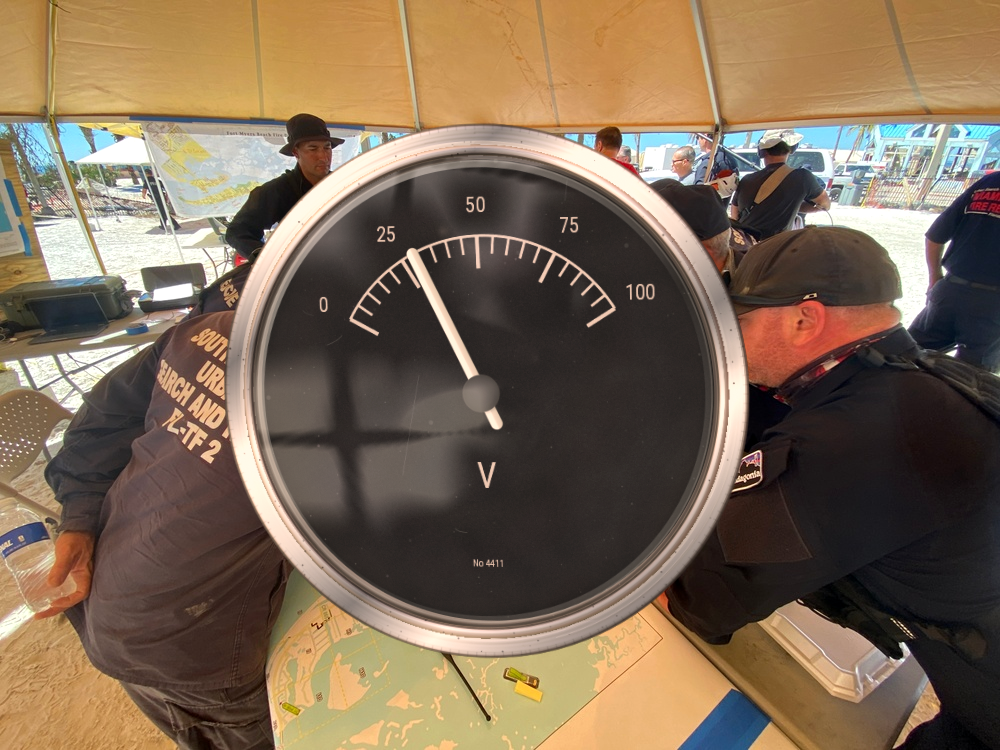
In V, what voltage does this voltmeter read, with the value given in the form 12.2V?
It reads 30V
